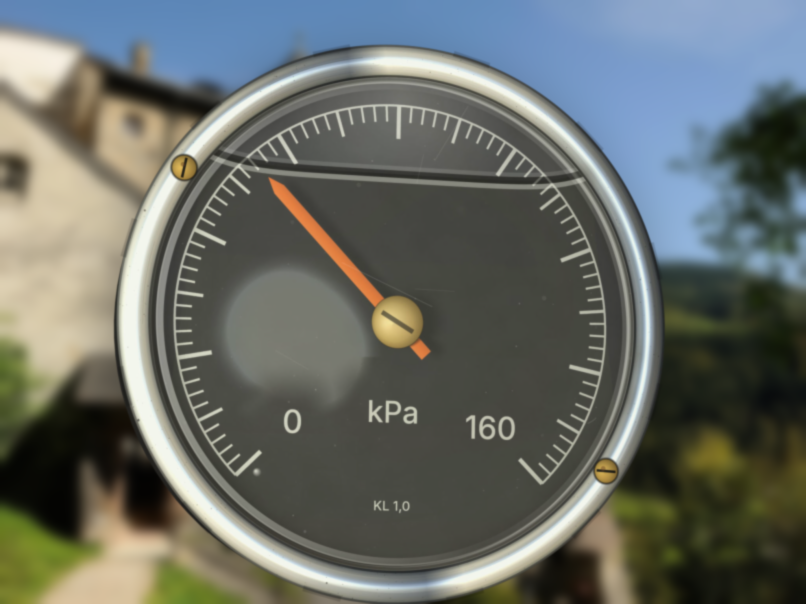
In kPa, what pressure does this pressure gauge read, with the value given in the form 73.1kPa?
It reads 54kPa
